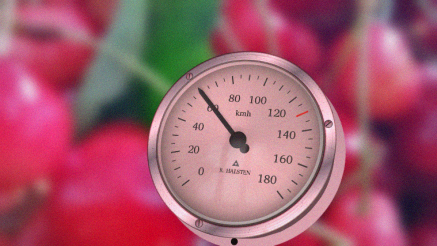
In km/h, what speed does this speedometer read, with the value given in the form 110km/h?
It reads 60km/h
